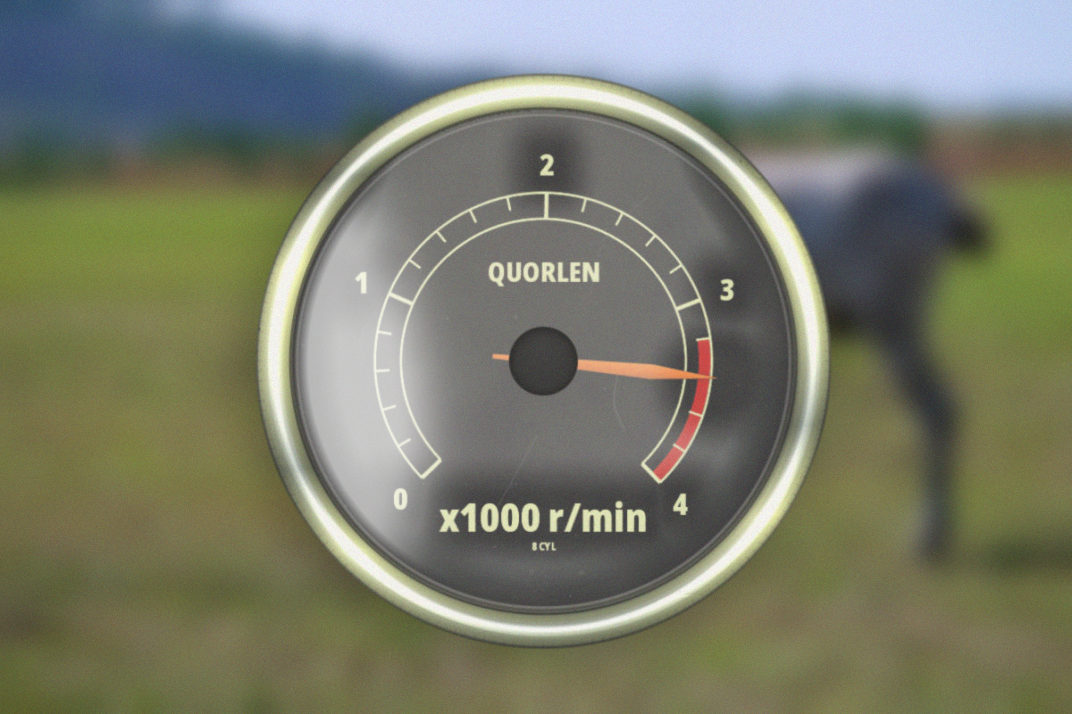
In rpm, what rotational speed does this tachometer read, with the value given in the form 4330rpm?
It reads 3400rpm
